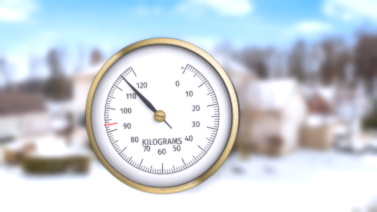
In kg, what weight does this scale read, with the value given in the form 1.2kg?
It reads 115kg
